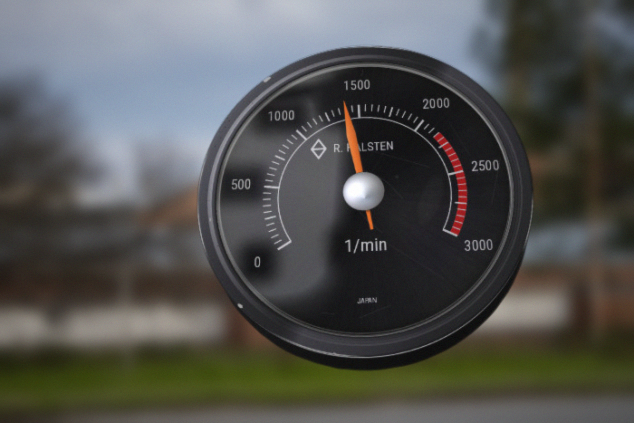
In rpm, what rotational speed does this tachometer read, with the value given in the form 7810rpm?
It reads 1400rpm
